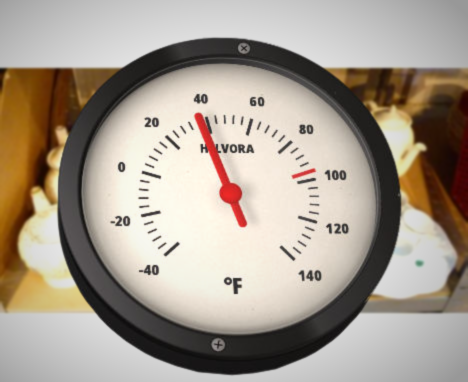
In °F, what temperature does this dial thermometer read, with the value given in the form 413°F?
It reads 36°F
